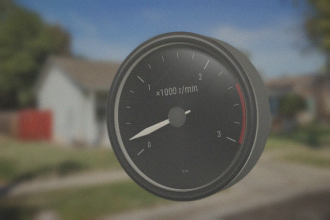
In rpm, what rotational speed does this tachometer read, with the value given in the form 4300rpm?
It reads 200rpm
